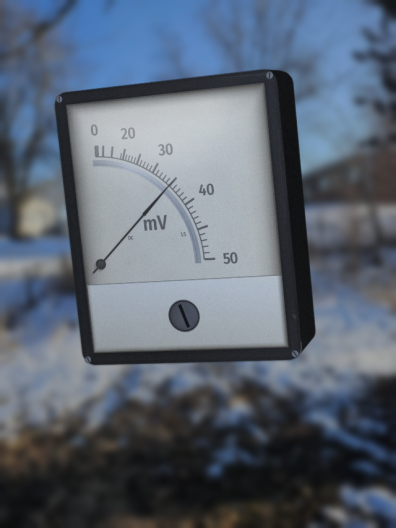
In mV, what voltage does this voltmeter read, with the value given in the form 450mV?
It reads 35mV
